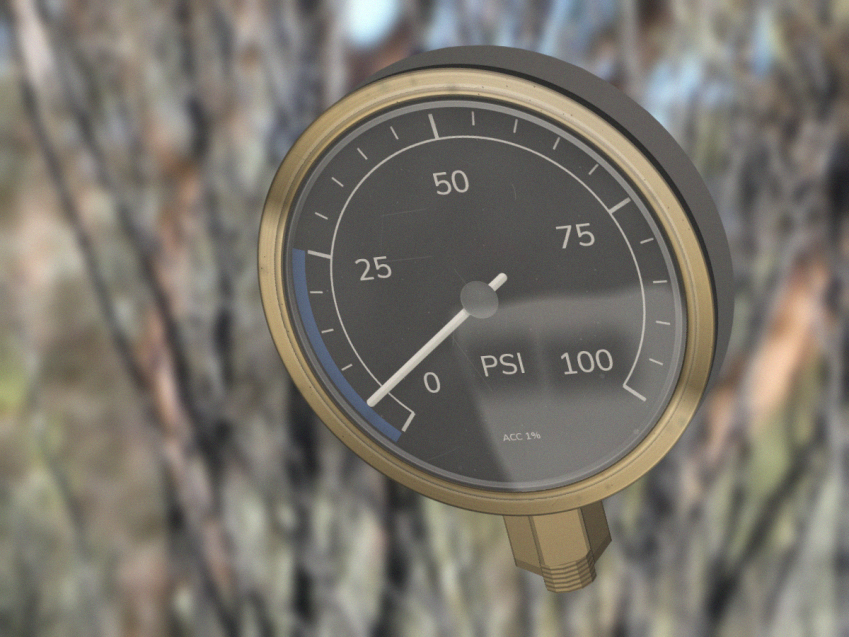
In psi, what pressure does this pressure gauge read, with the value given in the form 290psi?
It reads 5psi
